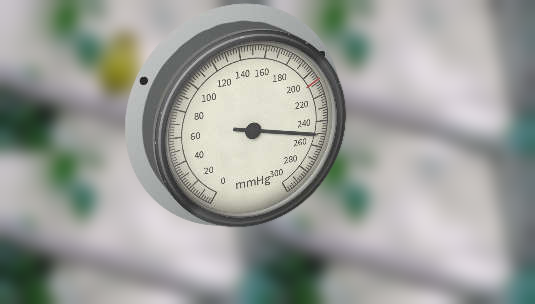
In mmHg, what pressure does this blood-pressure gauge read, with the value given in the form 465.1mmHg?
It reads 250mmHg
